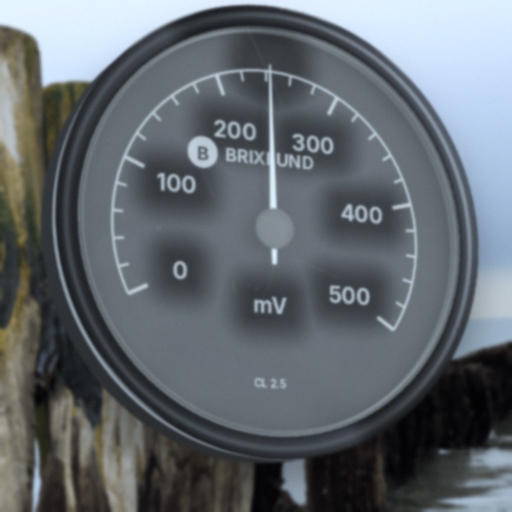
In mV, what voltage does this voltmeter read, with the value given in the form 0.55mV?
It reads 240mV
